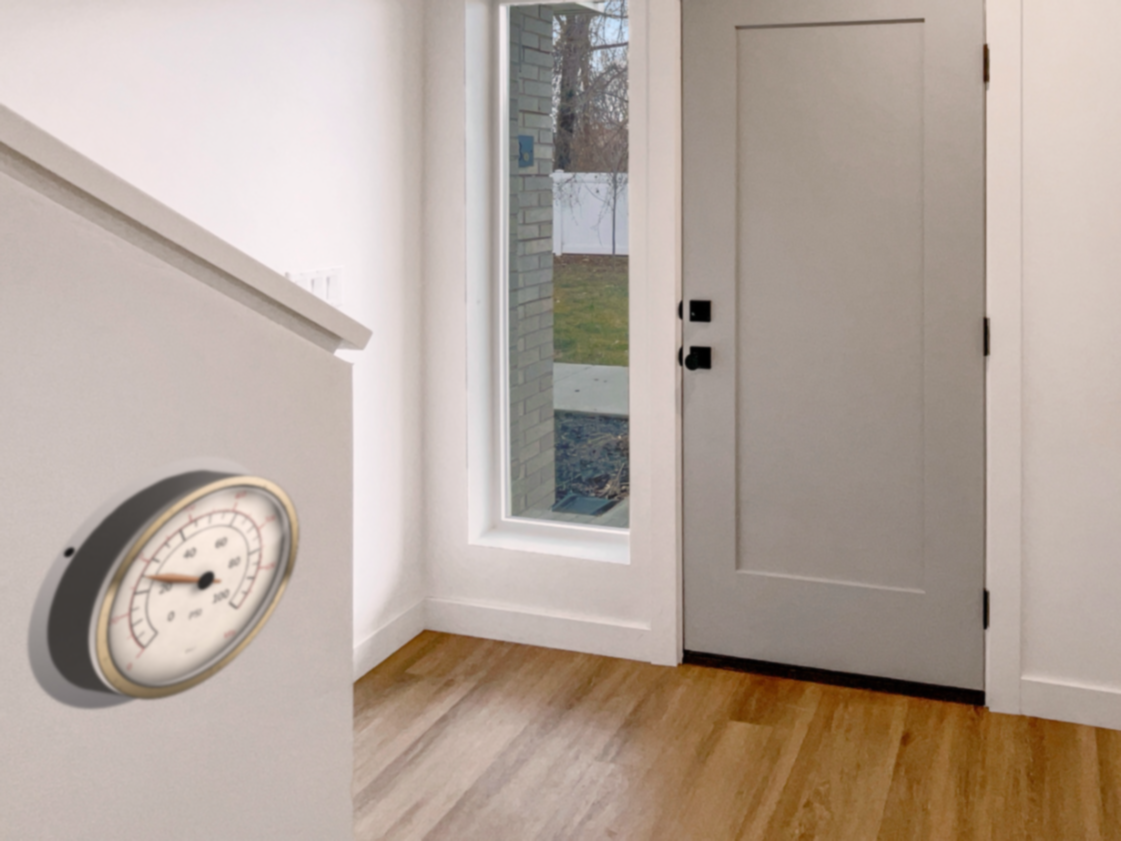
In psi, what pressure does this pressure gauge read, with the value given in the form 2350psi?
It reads 25psi
